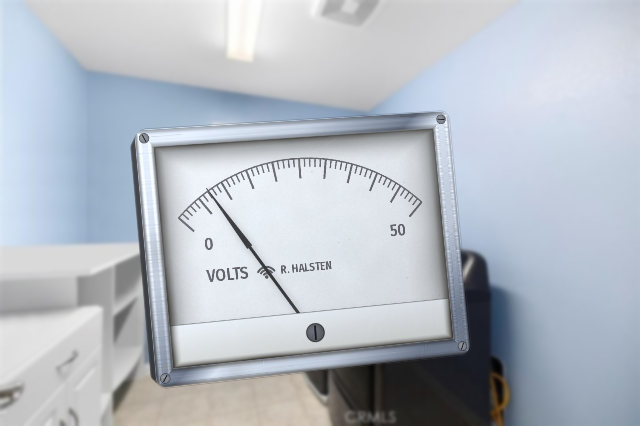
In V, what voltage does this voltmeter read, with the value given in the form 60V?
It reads 7V
